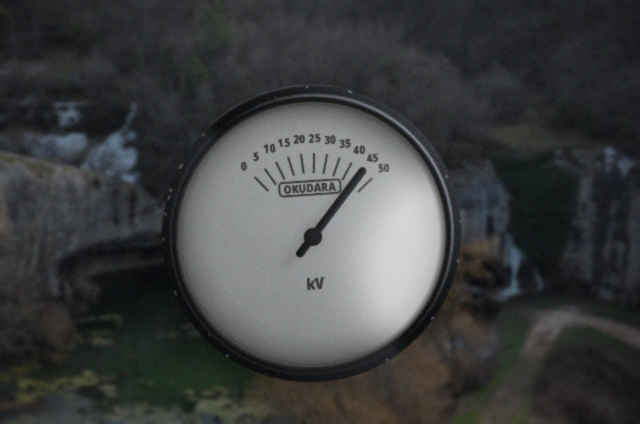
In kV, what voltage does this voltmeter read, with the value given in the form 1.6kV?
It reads 45kV
